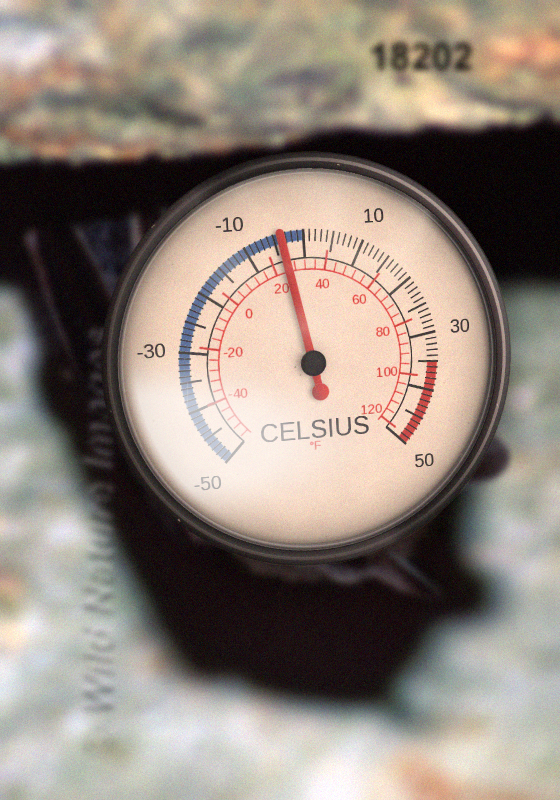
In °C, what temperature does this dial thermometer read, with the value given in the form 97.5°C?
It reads -4°C
